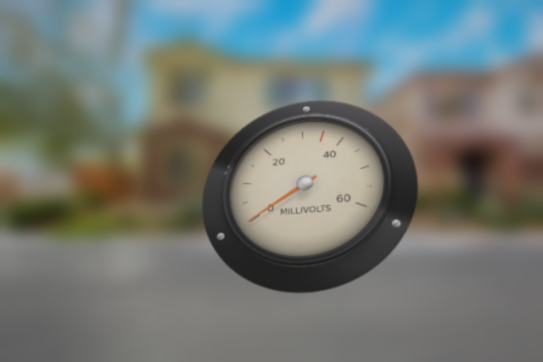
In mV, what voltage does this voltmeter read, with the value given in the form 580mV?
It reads 0mV
